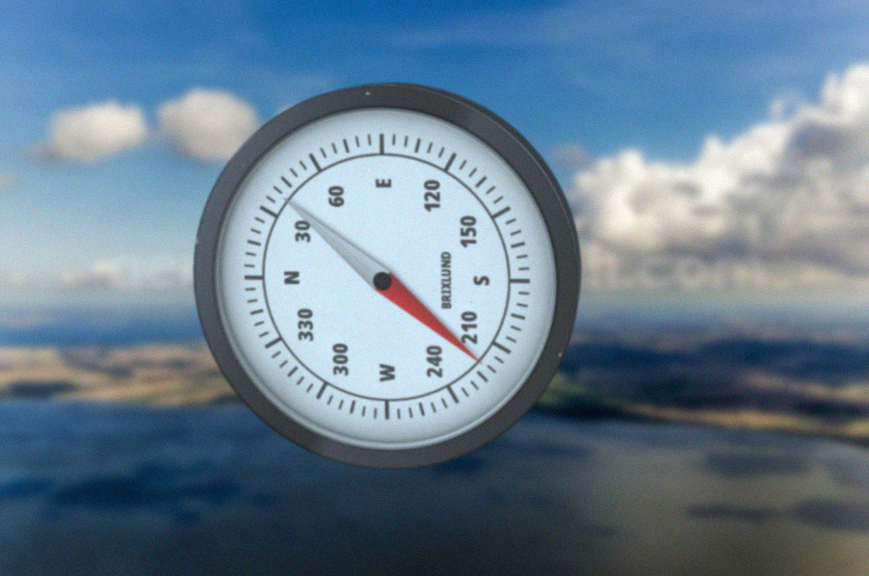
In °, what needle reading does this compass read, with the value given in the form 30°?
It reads 220°
